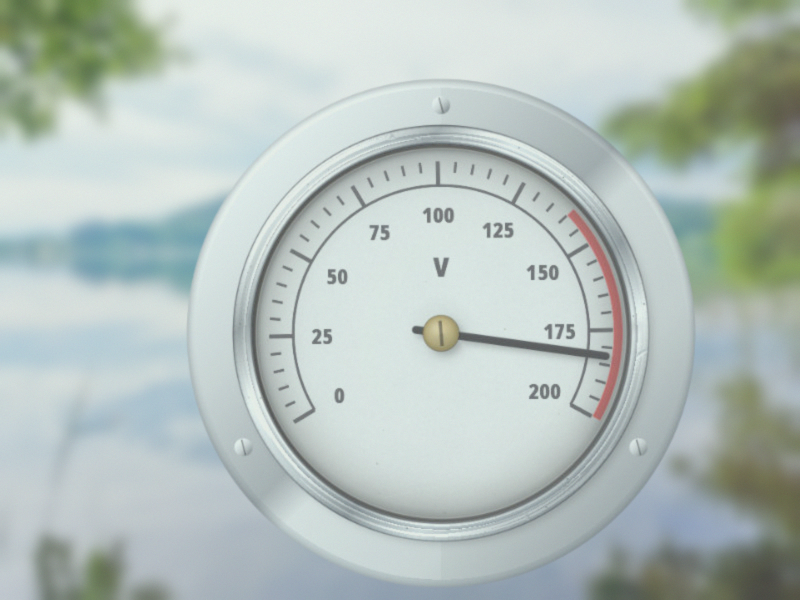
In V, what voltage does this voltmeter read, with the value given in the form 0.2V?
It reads 182.5V
